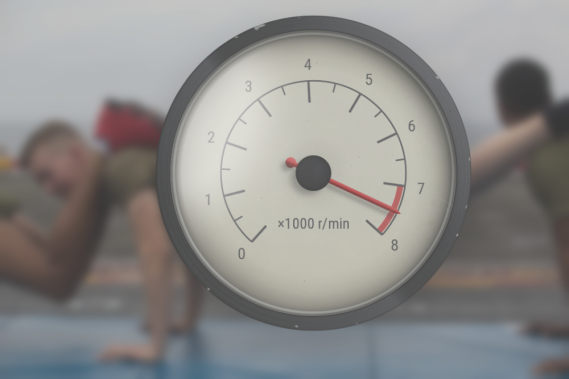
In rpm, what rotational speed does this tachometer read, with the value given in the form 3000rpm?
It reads 7500rpm
